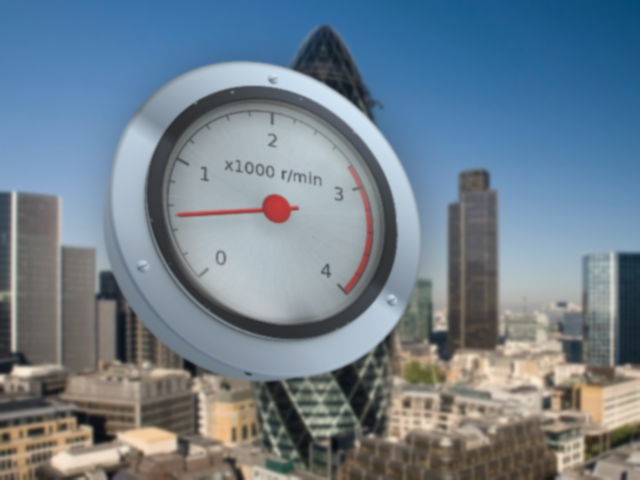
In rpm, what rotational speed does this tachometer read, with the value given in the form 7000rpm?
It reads 500rpm
